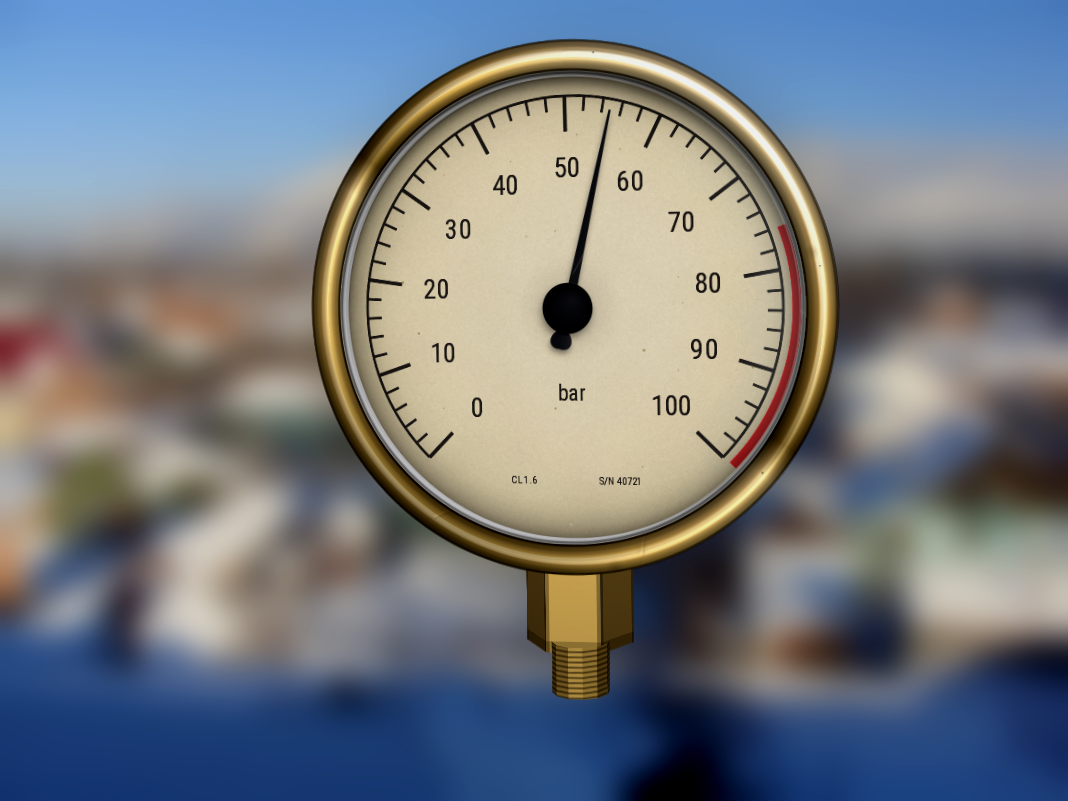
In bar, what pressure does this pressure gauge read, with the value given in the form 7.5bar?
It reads 55bar
